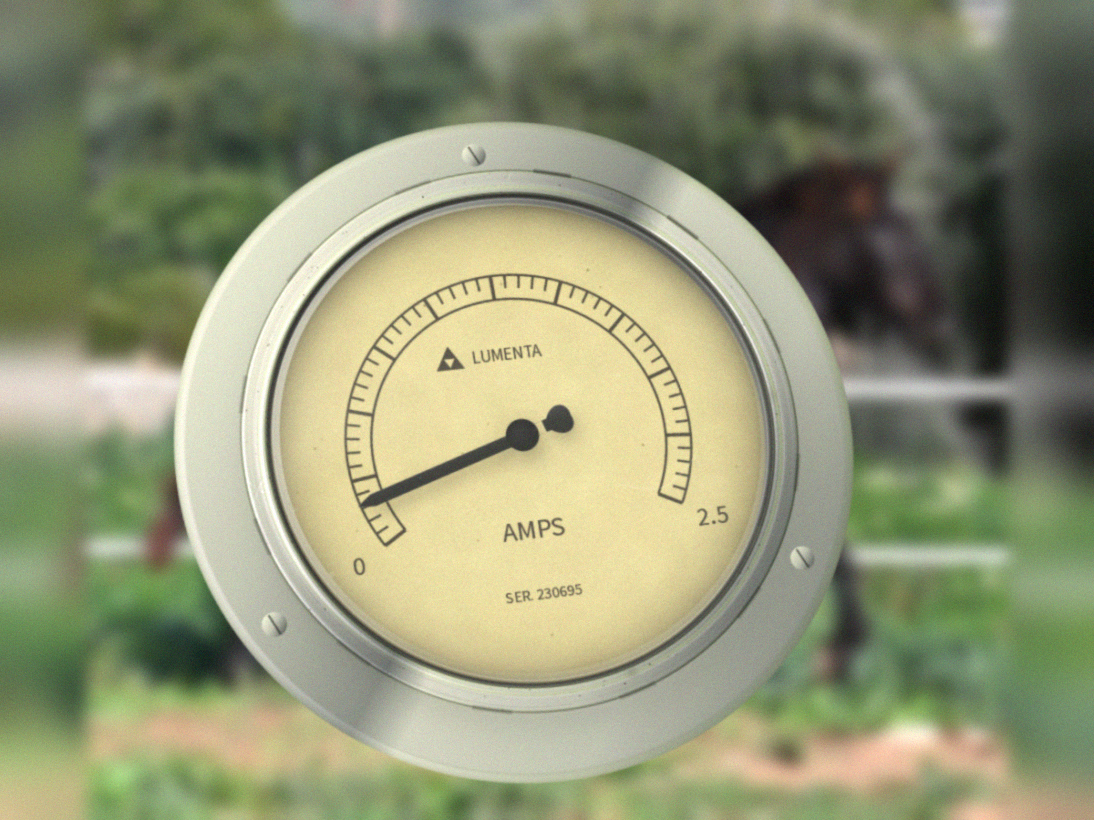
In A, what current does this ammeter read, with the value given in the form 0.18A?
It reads 0.15A
